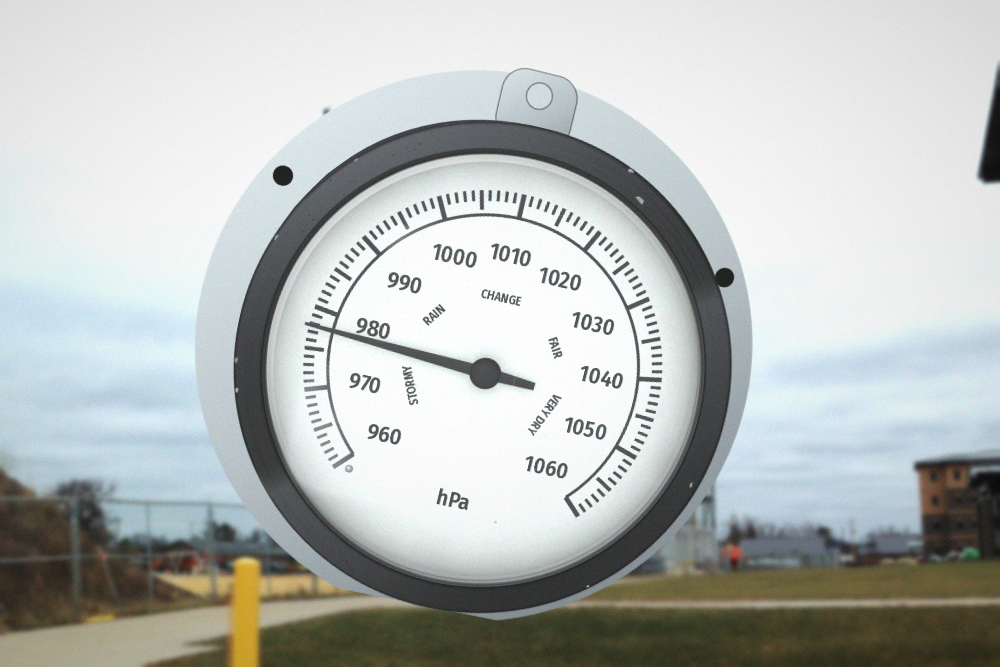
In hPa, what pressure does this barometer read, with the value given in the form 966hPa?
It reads 978hPa
